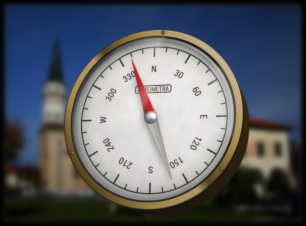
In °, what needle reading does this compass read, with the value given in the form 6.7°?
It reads 340°
